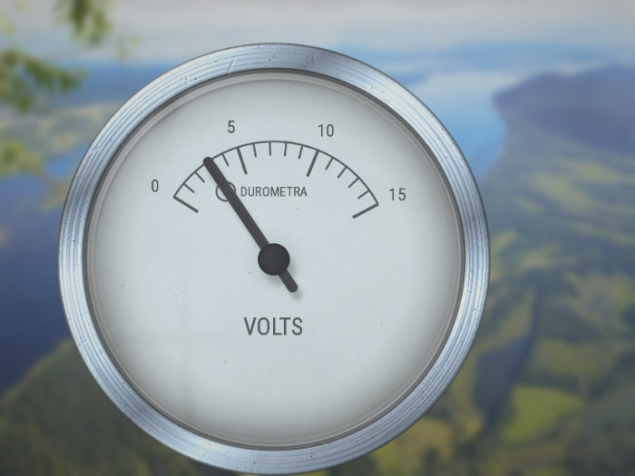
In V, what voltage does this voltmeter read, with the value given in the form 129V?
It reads 3V
